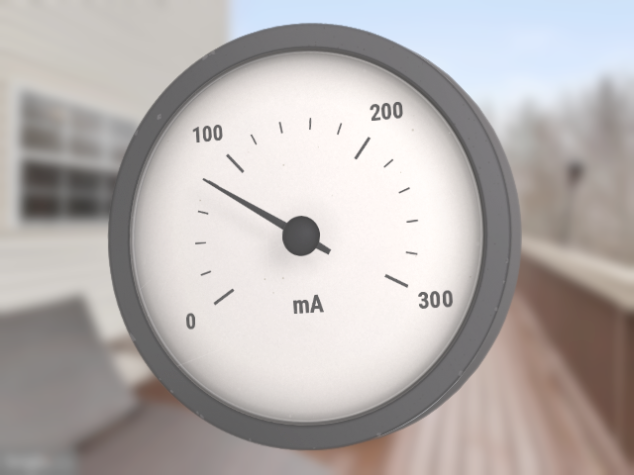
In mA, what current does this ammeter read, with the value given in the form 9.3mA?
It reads 80mA
